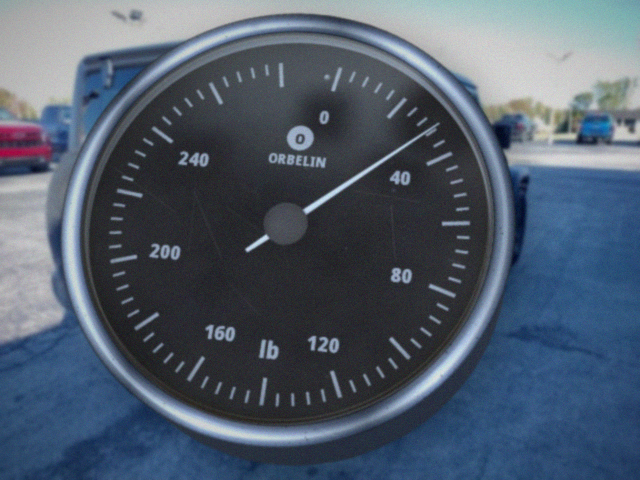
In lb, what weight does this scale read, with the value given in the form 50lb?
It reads 32lb
